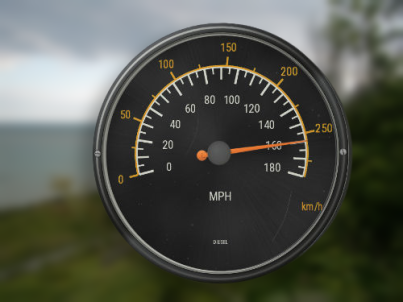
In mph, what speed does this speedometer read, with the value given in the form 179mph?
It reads 160mph
